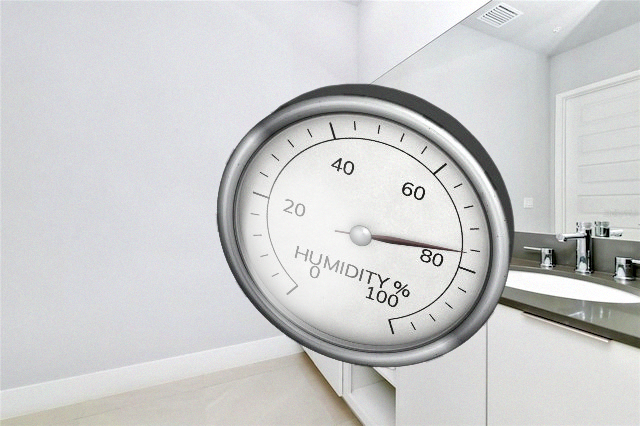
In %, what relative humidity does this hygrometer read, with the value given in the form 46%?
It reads 76%
